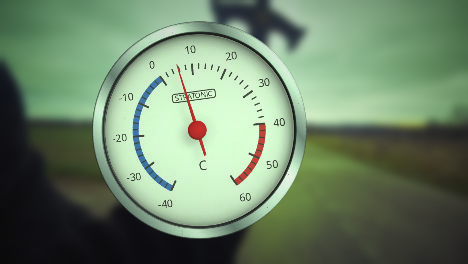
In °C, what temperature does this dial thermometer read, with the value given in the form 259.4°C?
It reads 6°C
